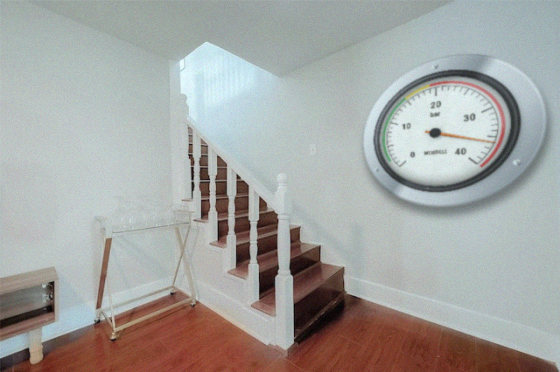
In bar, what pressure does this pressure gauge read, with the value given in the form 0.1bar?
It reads 36bar
